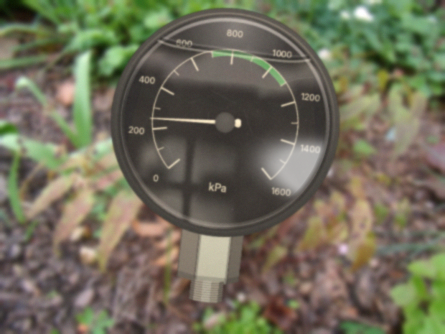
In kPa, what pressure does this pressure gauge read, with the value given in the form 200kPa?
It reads 250kPa
